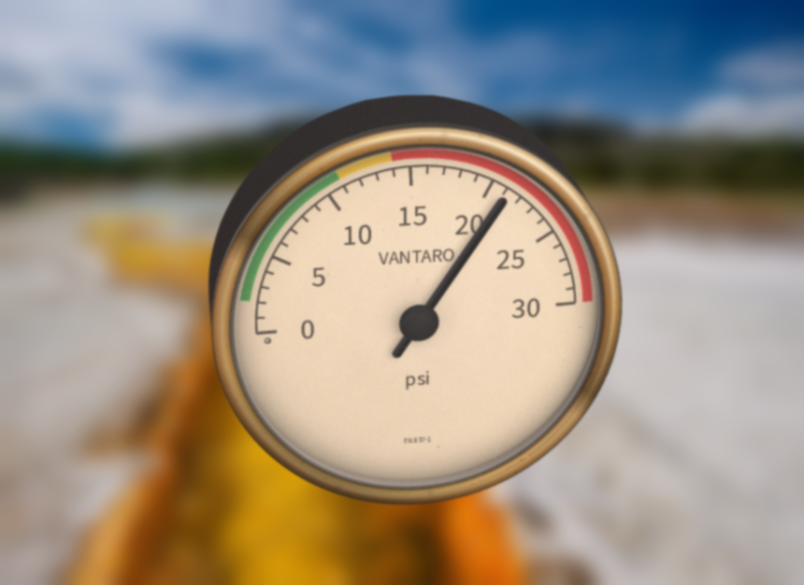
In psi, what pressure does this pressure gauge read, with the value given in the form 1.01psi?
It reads 21psi
